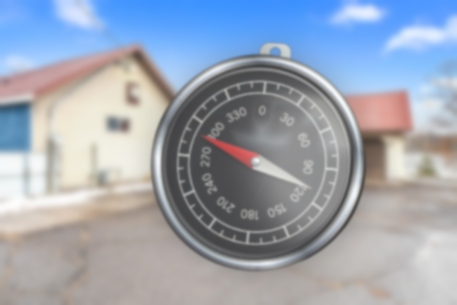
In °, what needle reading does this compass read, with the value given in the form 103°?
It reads 290°
